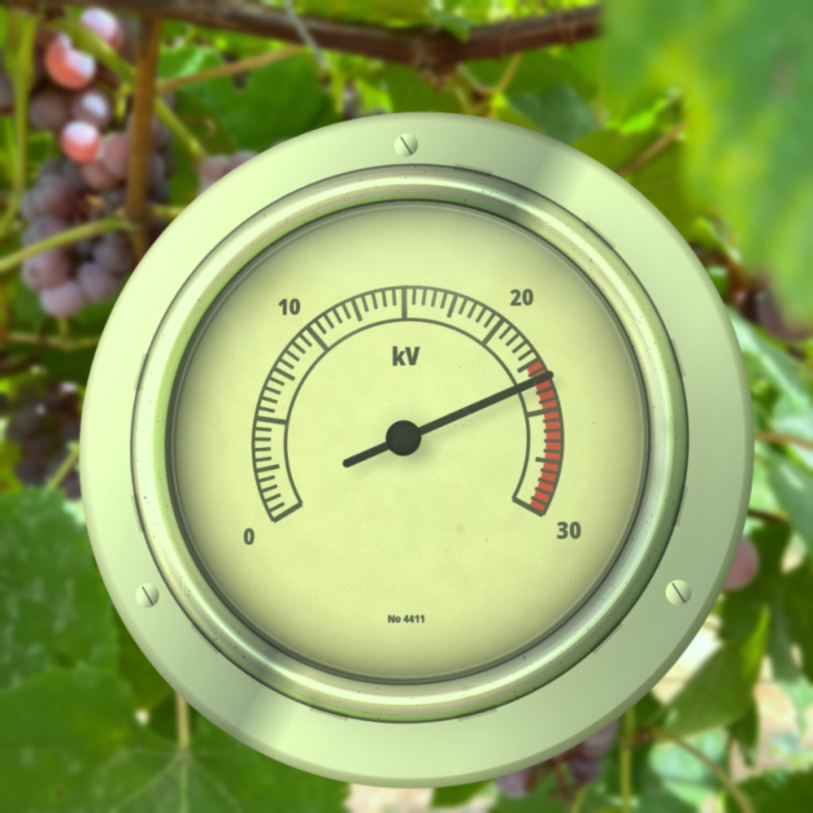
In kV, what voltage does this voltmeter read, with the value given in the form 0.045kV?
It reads 23.5kV
